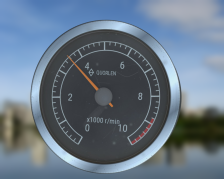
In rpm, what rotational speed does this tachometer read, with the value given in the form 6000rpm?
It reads 3600rpm
